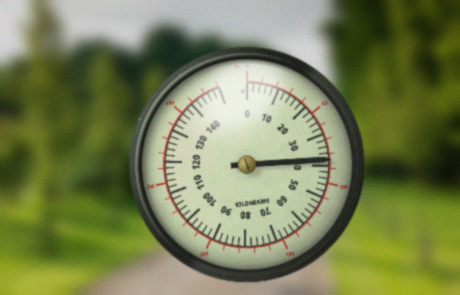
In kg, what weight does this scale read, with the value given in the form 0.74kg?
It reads 38kg
